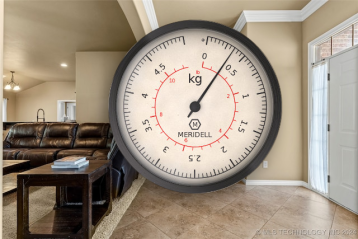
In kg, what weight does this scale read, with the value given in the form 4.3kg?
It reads 0.35kg
